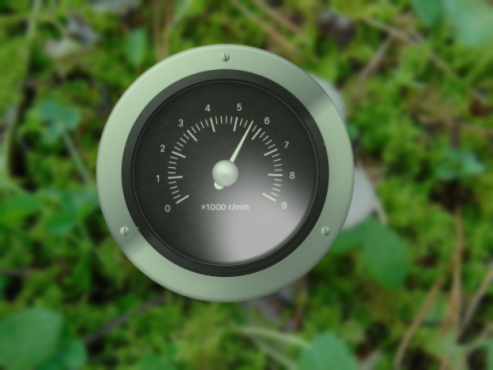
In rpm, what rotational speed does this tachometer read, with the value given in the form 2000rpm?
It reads 5600rpm
